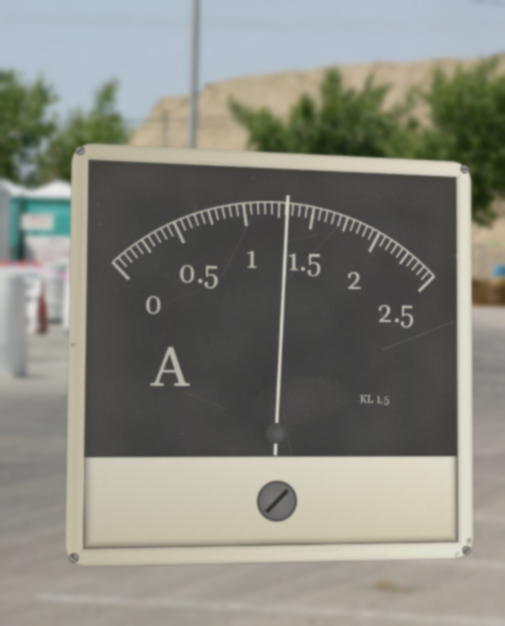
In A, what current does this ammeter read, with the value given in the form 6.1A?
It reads 1.3A
